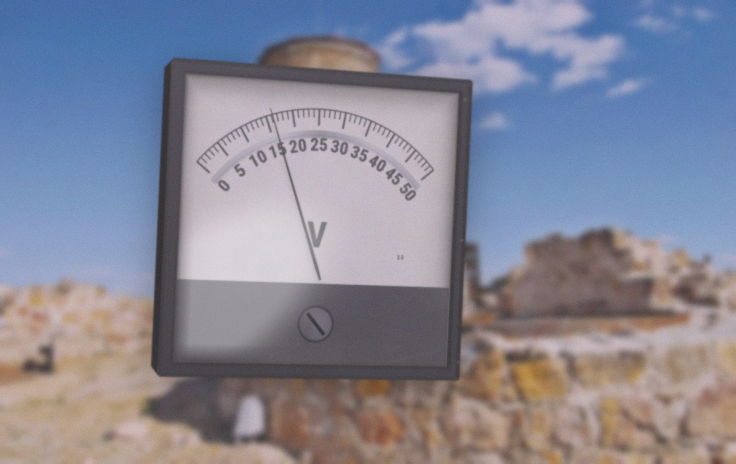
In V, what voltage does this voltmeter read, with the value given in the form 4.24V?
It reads 16V
